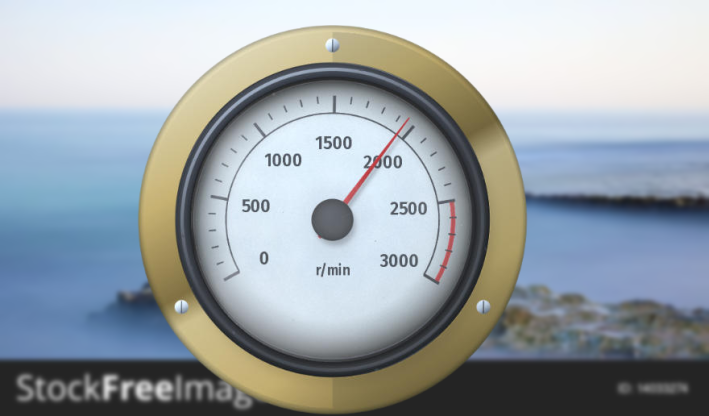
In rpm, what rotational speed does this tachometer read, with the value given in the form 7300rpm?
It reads 1950rpm
